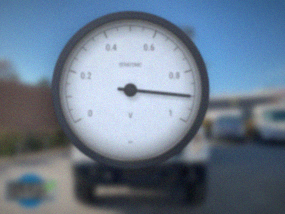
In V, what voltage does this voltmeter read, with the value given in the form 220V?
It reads 0.9V
